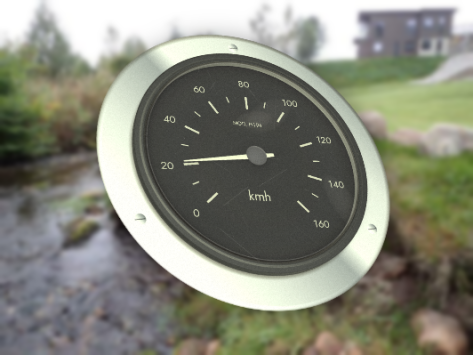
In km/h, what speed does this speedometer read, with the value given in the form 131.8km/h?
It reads 20km/h
